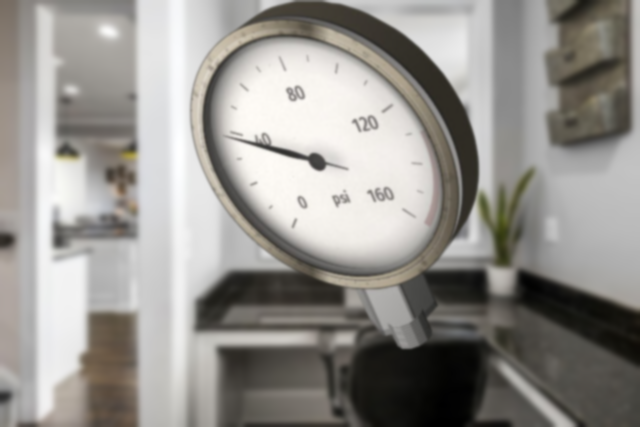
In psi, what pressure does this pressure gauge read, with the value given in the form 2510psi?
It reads 40psi
